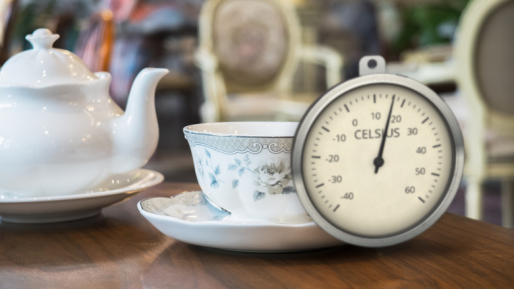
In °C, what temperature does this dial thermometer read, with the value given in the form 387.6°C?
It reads 16°C
